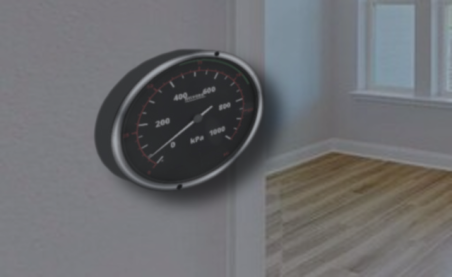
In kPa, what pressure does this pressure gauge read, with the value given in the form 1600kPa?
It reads 50kPa
